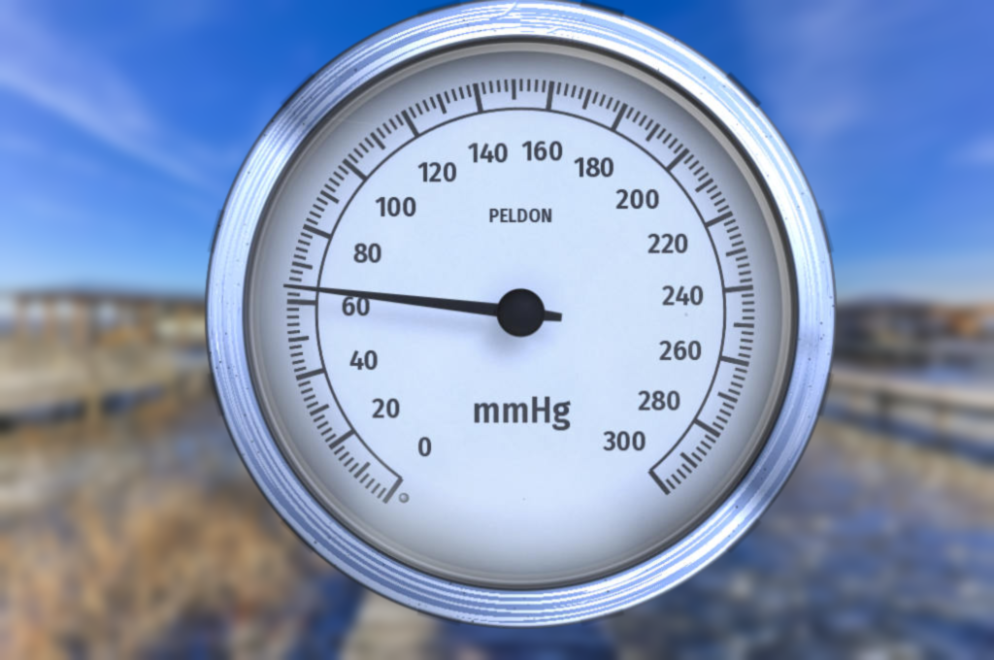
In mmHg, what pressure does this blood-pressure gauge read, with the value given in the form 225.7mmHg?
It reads 64mmHg
